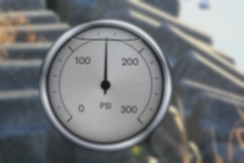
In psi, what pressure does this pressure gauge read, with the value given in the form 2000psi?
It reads 150psi
